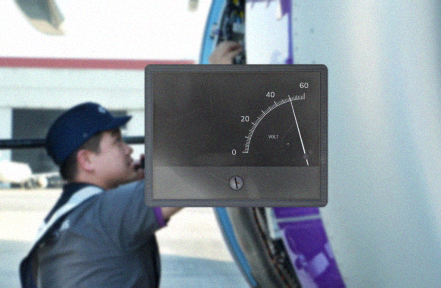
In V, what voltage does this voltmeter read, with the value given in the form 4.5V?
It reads 50V
